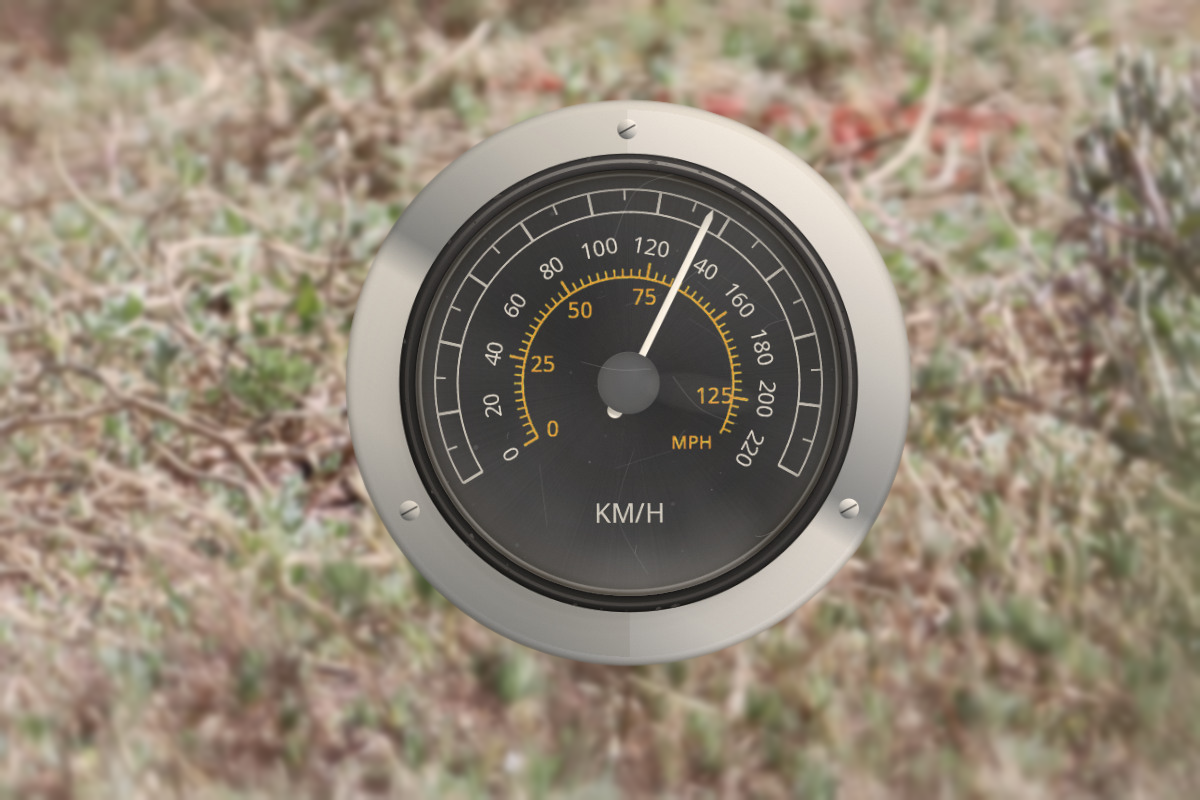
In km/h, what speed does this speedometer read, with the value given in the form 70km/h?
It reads 135km/h
